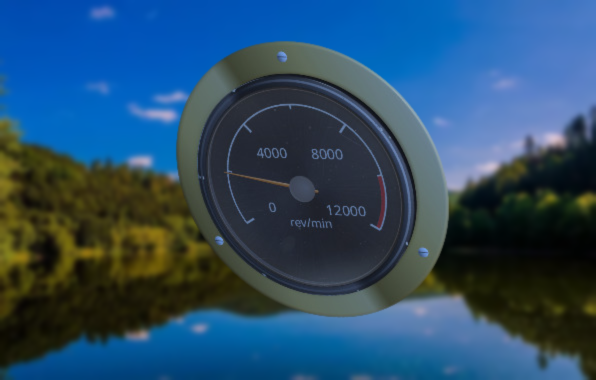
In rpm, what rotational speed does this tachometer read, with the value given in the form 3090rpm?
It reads 2000rpm
